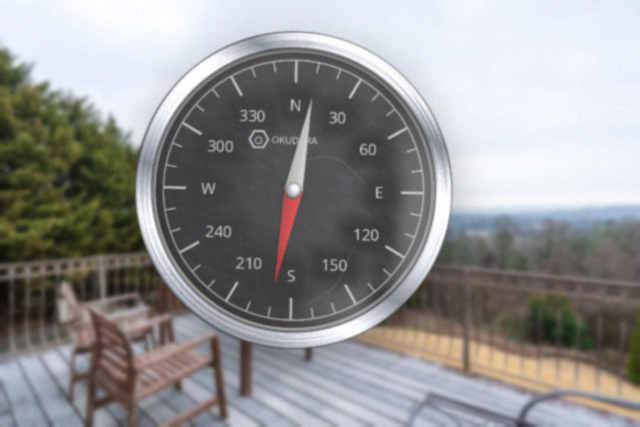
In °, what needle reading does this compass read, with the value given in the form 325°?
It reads 190°
